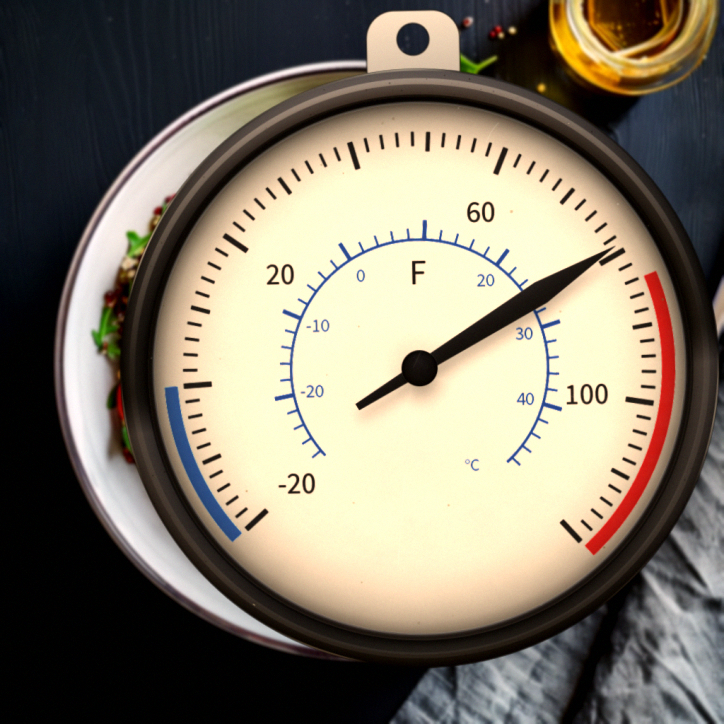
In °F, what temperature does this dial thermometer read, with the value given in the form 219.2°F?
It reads 79°F
